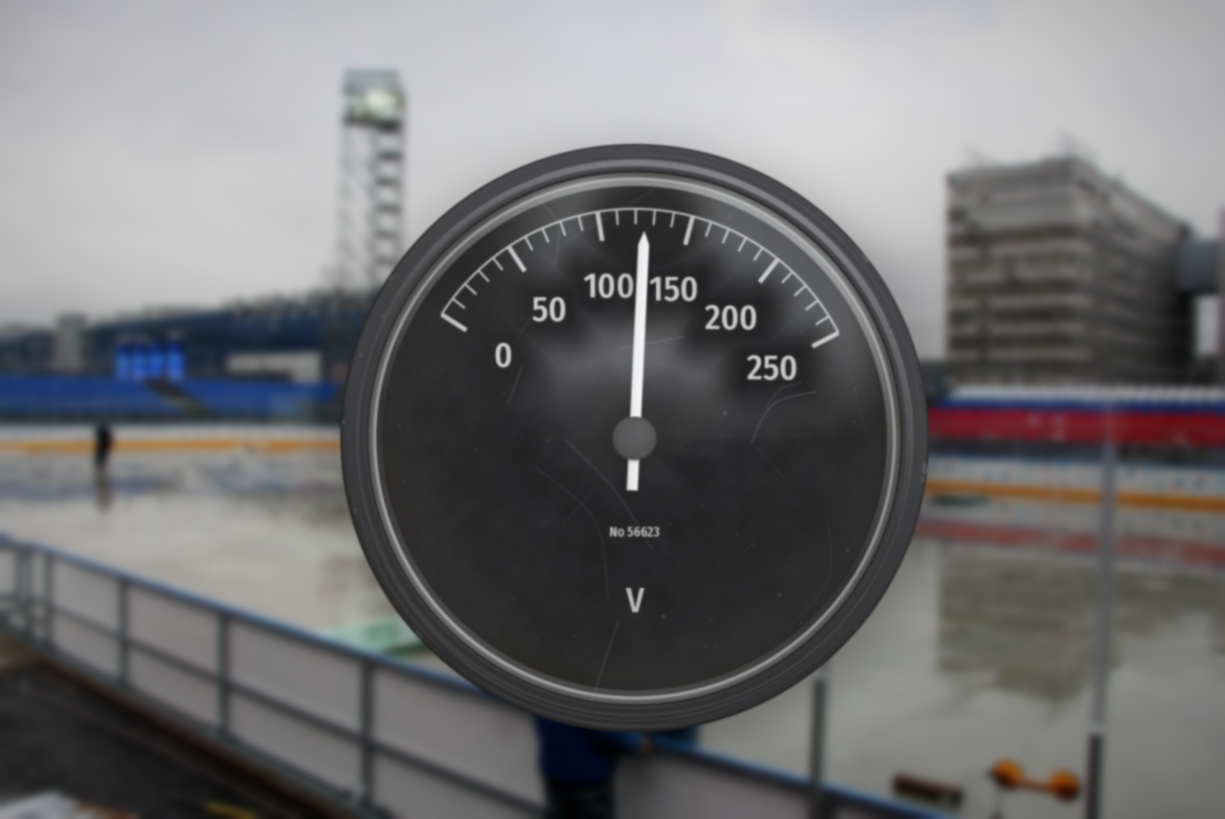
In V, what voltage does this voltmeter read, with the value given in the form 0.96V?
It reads 125V
